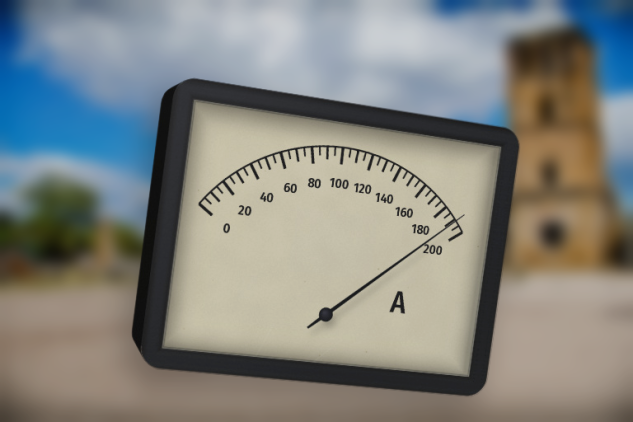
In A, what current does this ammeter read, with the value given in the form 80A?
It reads 190A
